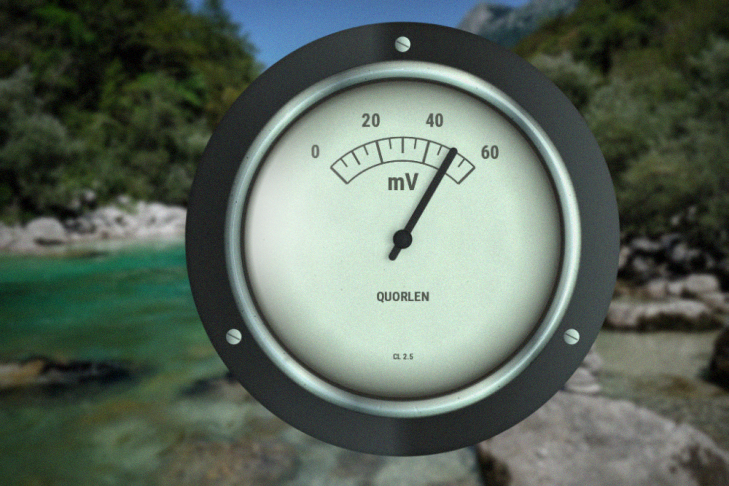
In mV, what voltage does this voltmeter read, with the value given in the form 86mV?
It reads 50mV
